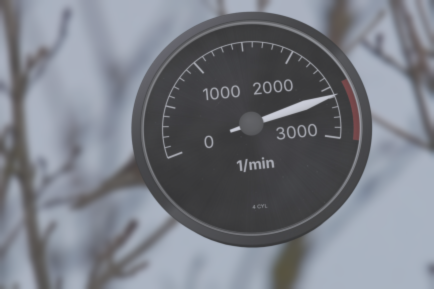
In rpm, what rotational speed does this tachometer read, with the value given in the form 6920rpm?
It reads 2600rpm
